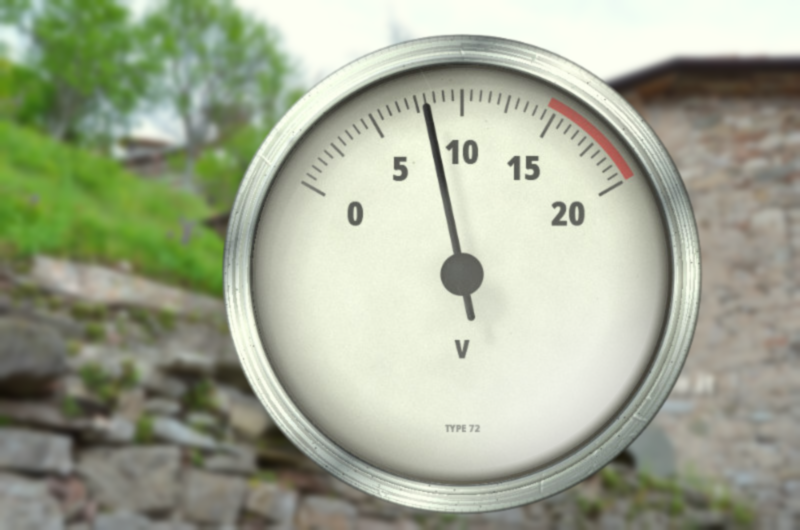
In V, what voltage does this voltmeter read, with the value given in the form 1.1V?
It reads 8V
